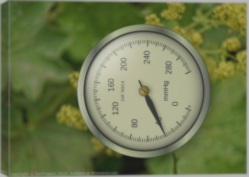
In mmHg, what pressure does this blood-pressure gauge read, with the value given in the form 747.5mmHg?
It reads 40mmHg
